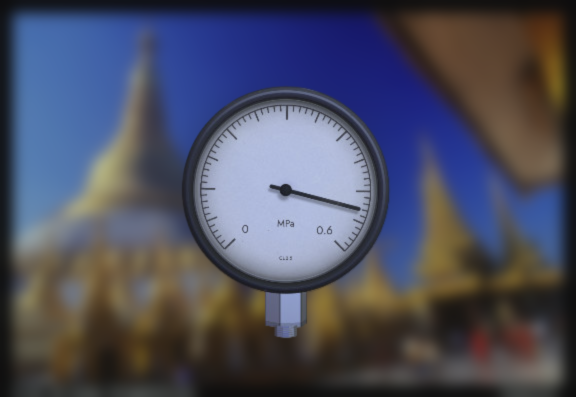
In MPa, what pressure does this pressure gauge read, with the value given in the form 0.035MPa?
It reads 0.53MPa
